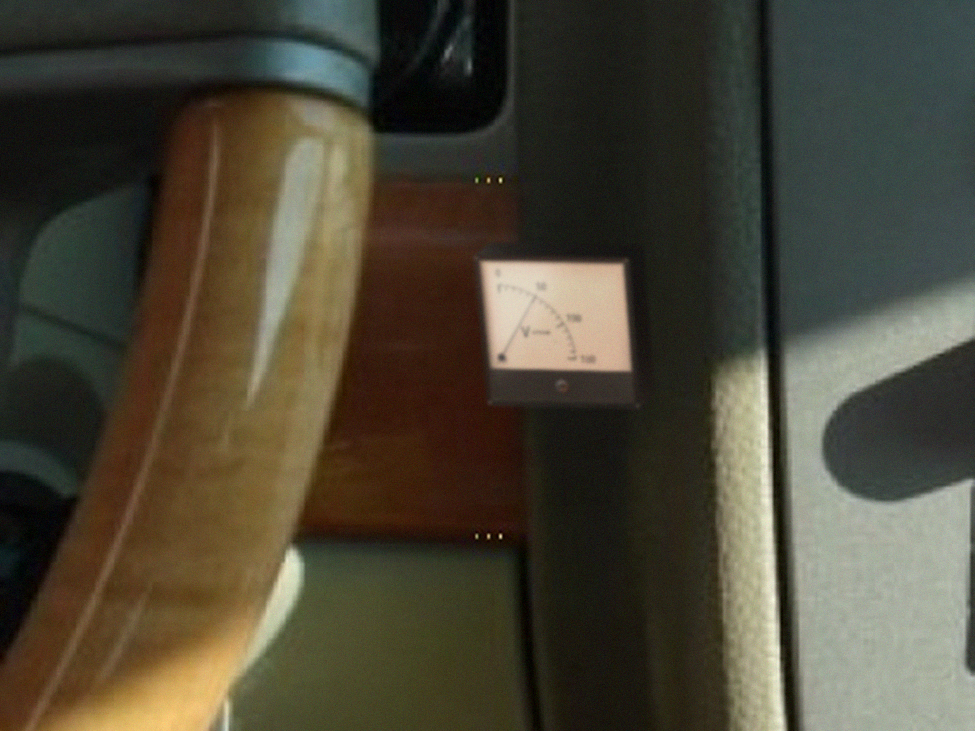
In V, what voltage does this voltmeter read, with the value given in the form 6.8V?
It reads 50V
